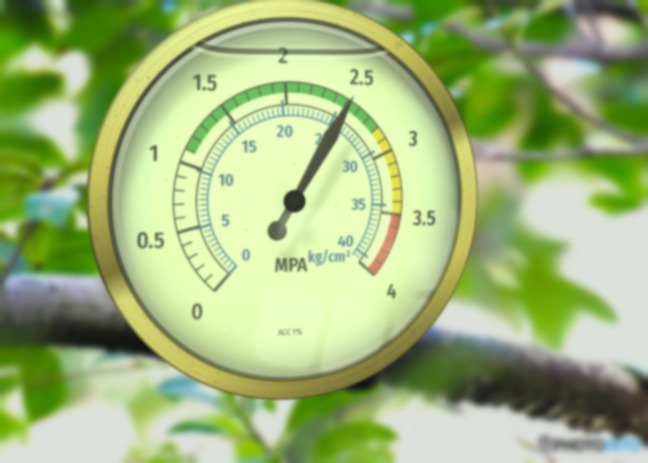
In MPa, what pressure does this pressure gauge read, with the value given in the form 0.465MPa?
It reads 2.5MPa
